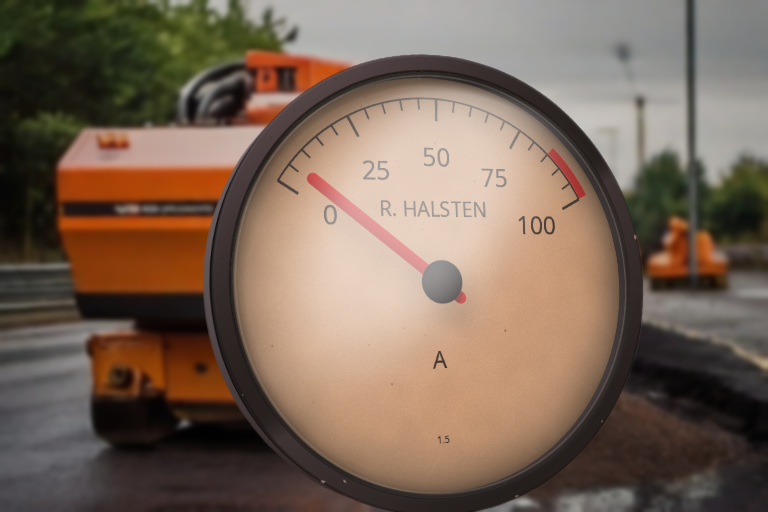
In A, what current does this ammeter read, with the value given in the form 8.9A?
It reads 5A
